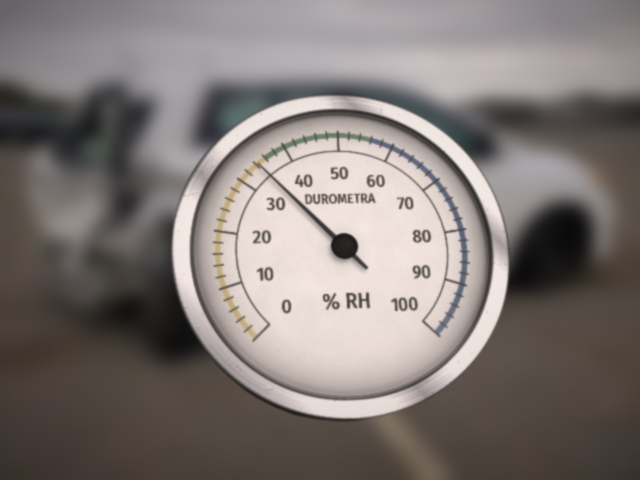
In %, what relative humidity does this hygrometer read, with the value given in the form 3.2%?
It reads 34%
